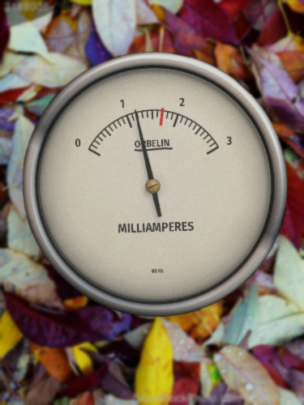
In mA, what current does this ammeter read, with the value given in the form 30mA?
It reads 1.2mA
